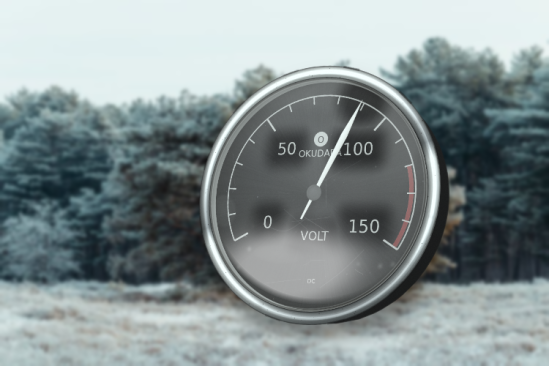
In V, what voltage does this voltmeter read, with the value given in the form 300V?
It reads 90V
